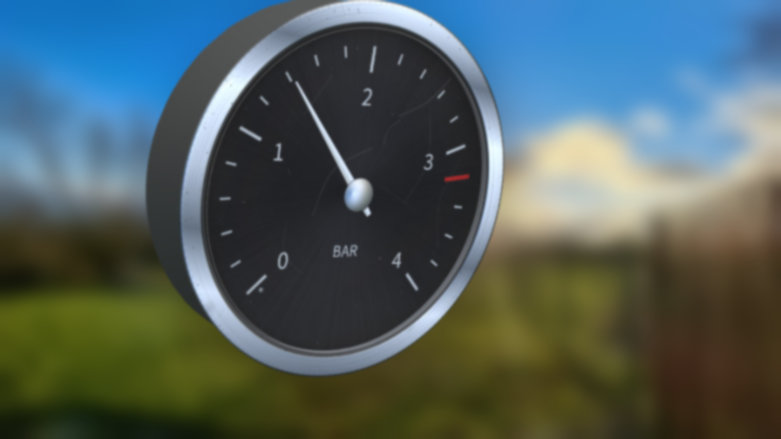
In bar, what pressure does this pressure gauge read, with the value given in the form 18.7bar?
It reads 1.4bar
